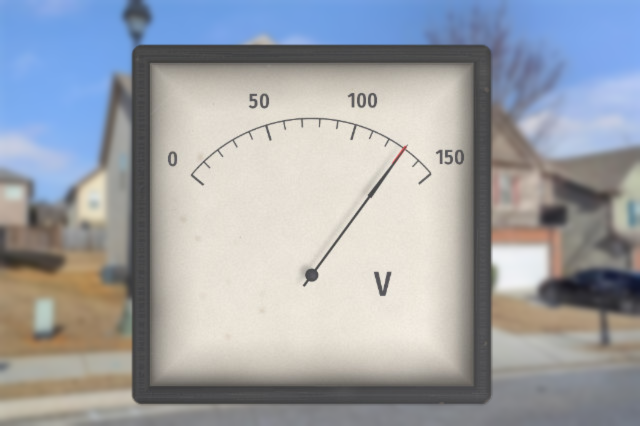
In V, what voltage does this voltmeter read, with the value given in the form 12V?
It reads 130V
